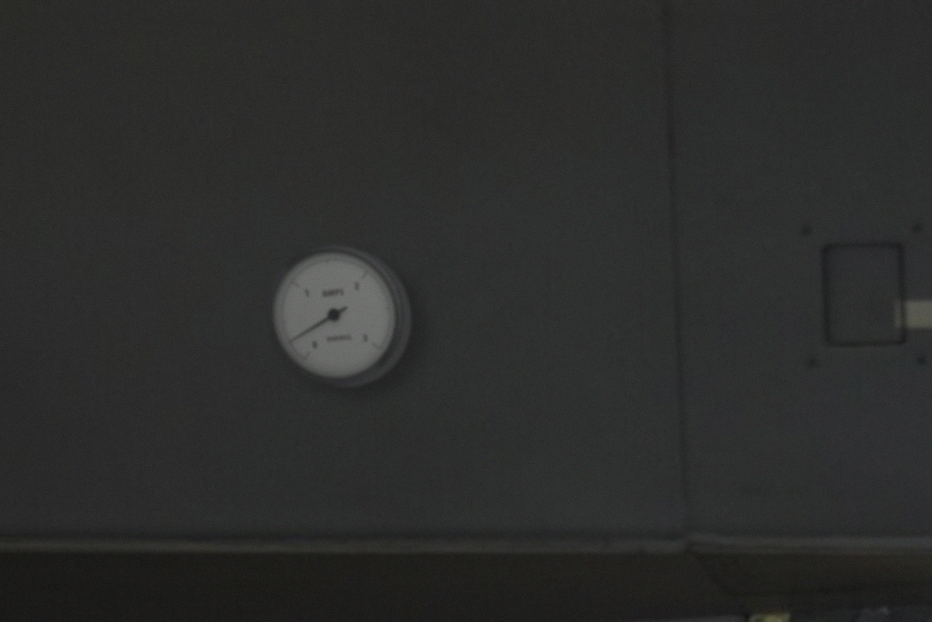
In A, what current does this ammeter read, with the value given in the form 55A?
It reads 0.25A
